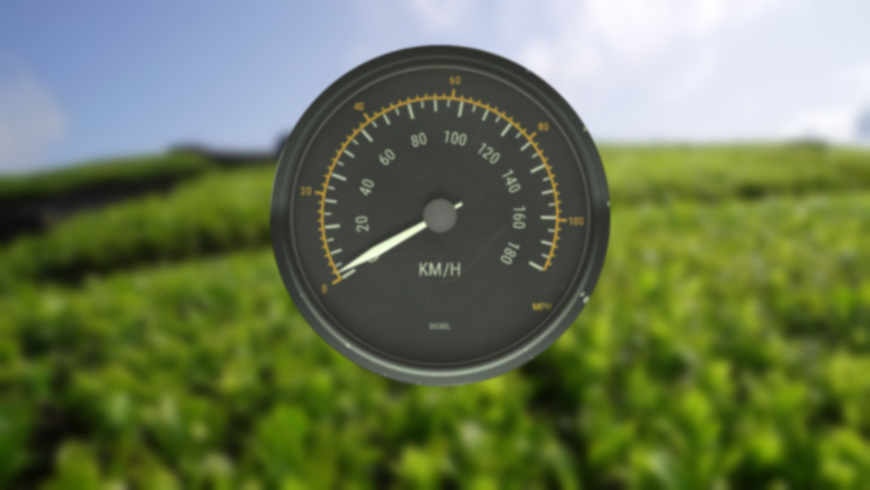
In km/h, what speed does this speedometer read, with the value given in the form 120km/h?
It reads 2.5km/h
